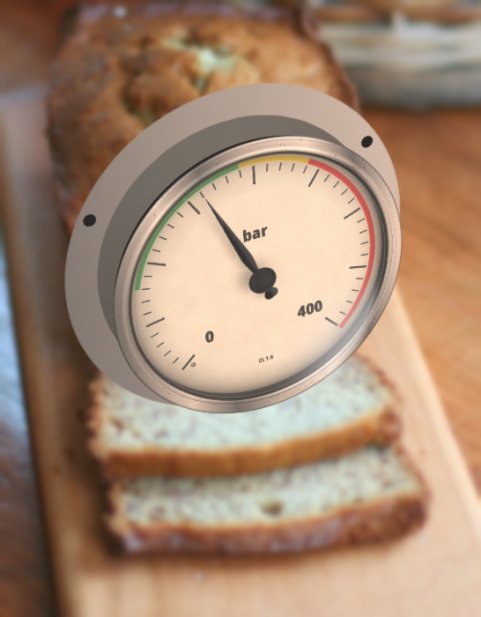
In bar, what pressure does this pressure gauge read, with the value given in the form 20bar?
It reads 160bar
